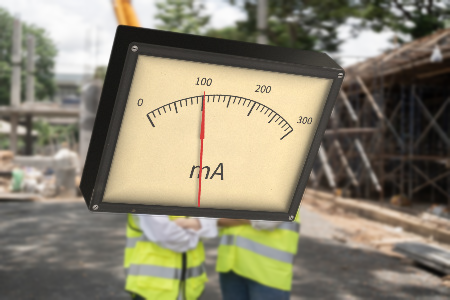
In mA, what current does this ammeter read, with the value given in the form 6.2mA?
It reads 100mA
